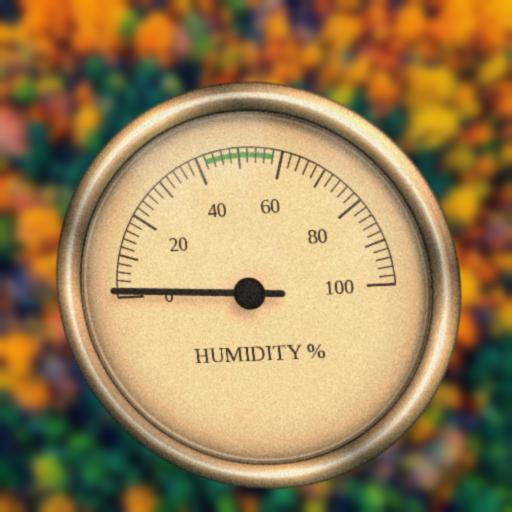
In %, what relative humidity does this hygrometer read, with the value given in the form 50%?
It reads 2%
